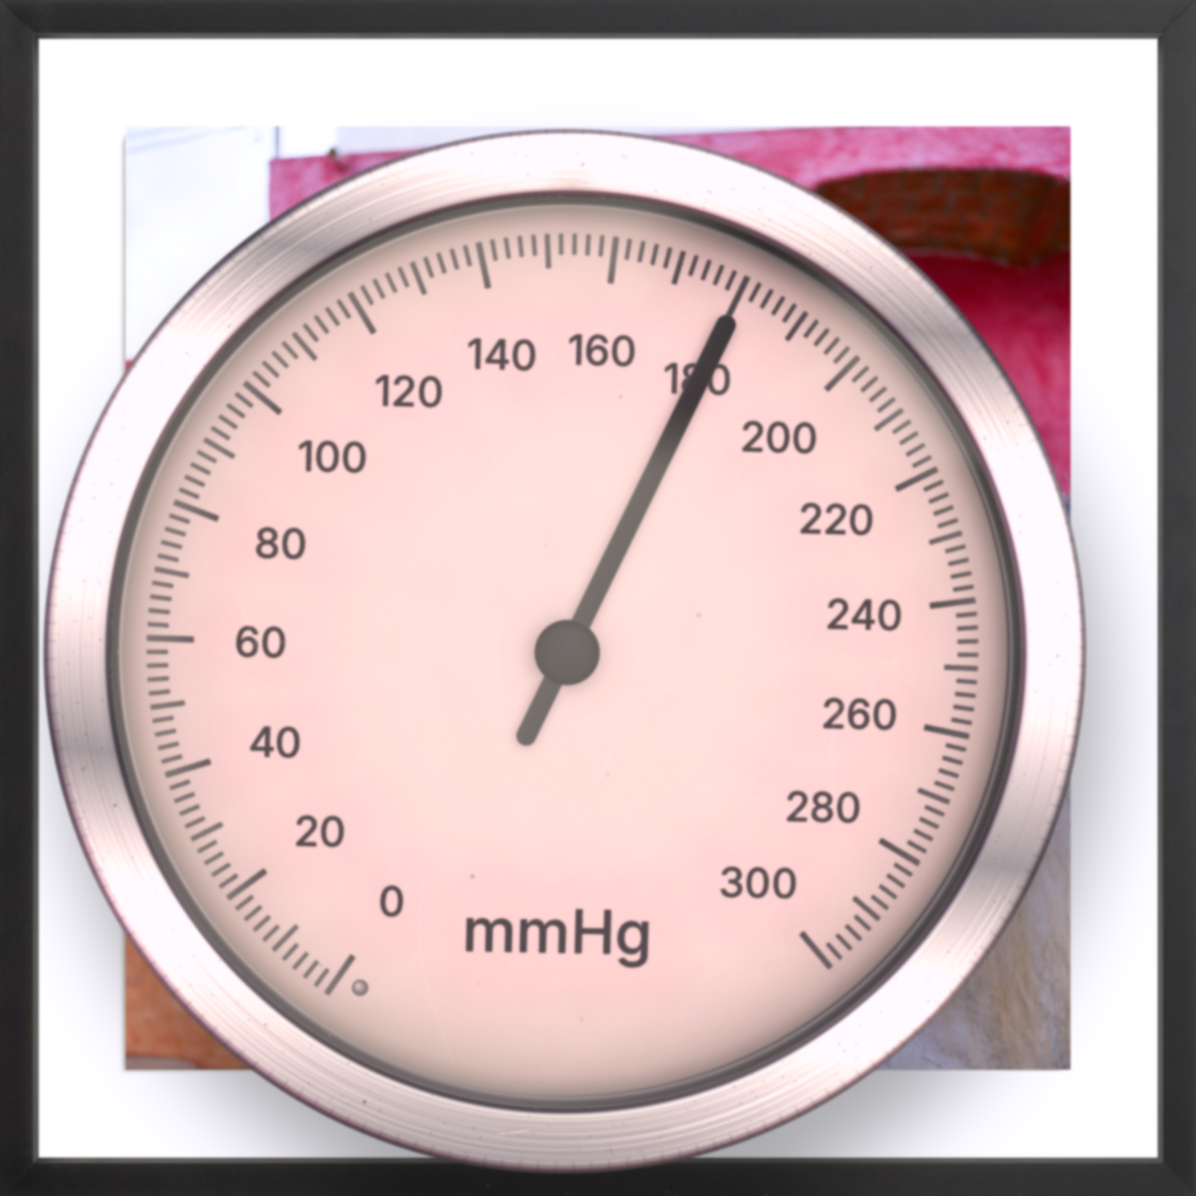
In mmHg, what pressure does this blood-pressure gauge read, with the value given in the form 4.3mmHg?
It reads 180mmHg
